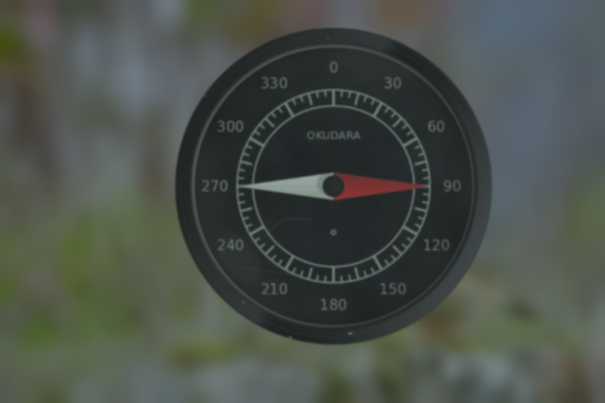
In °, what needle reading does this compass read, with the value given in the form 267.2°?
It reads 90°
